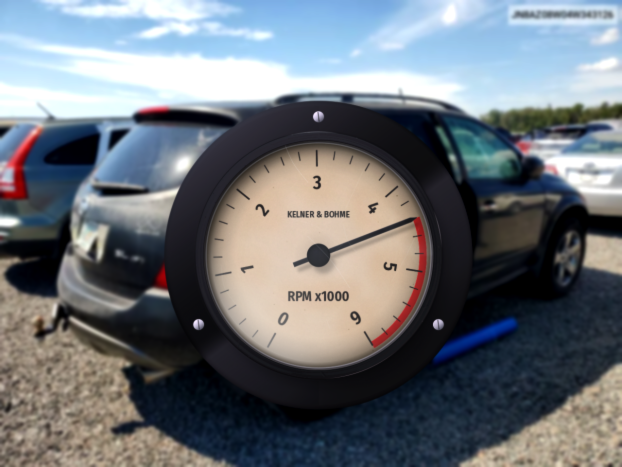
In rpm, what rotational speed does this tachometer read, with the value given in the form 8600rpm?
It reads 4400rpm
